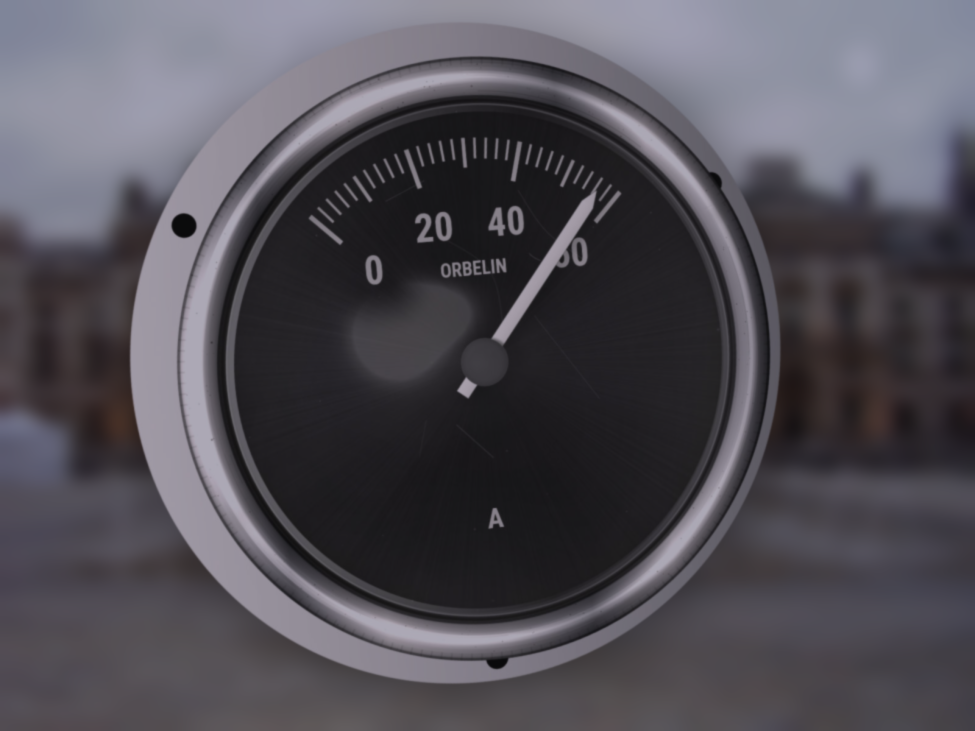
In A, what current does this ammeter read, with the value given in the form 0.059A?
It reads 56A
